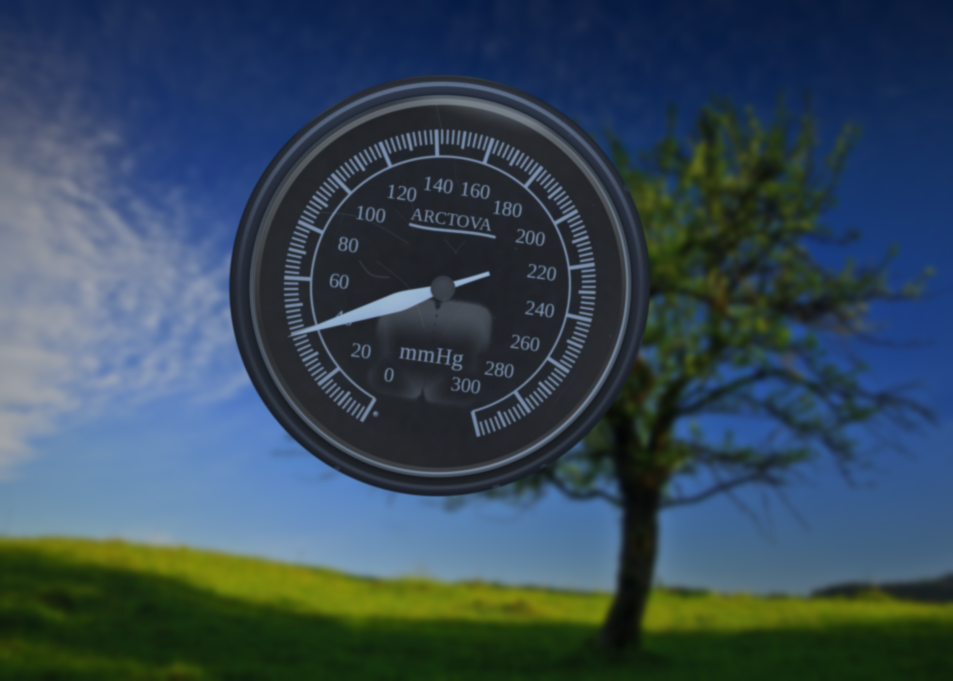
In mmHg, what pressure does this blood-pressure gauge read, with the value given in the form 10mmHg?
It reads 40mmHg
